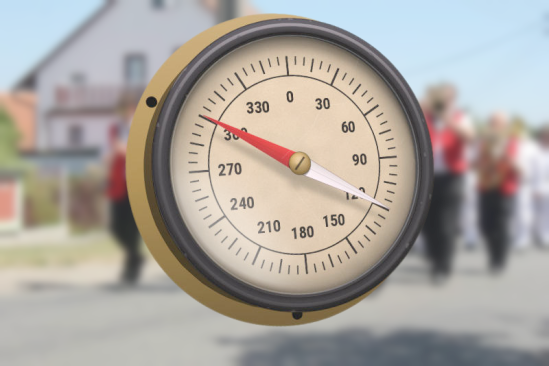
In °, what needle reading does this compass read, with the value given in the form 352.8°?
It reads 300°
